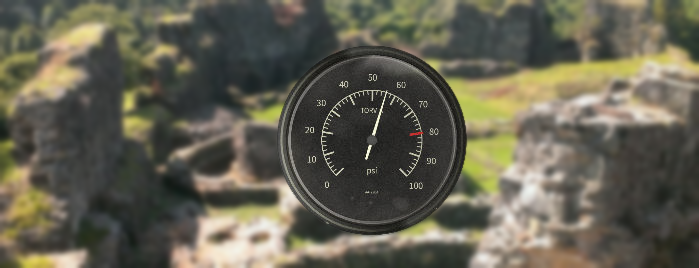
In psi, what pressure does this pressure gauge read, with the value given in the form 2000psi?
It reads 56psi
